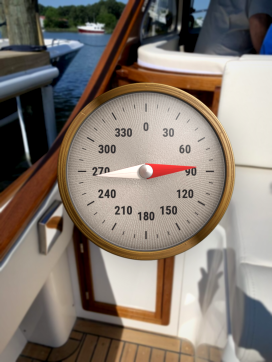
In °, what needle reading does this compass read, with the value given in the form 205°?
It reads 85°
